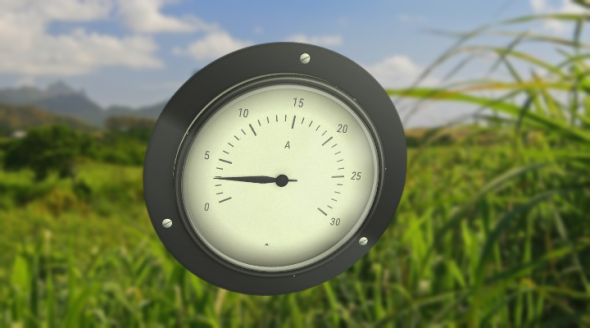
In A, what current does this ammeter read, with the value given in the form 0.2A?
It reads 3A
